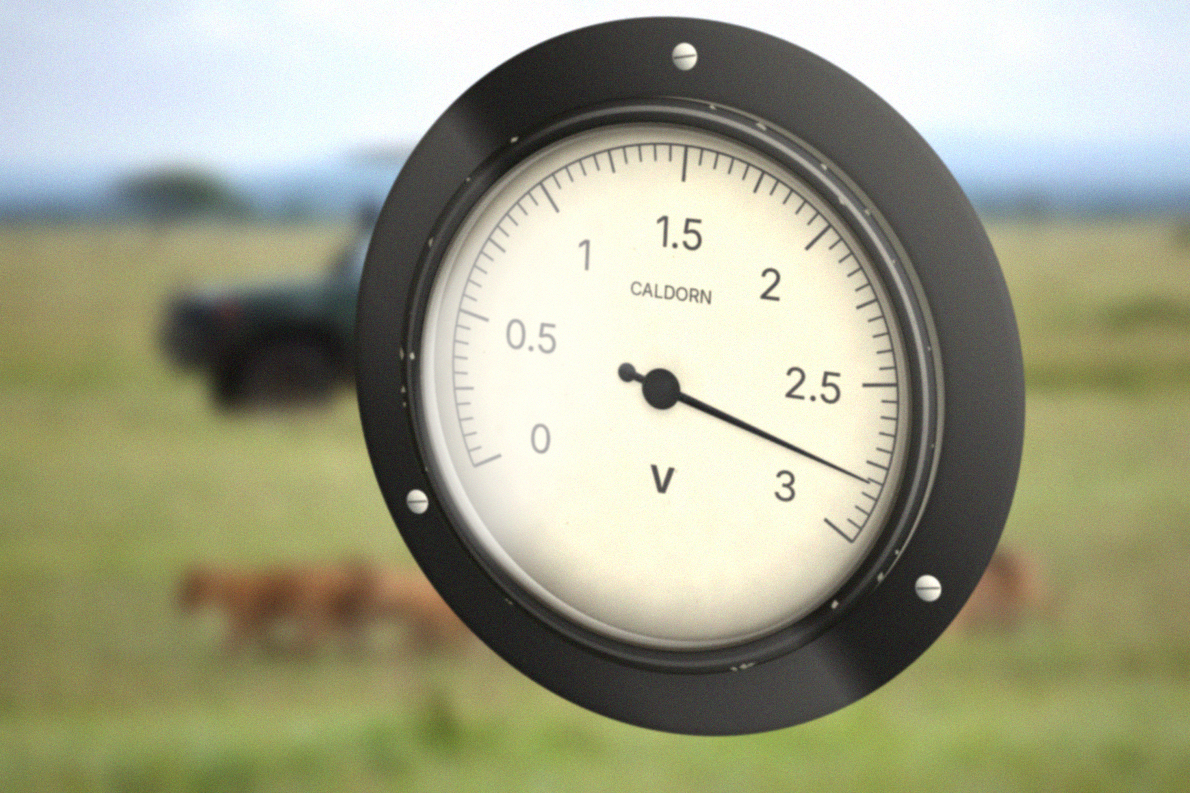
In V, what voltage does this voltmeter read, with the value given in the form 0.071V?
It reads 2.8V
